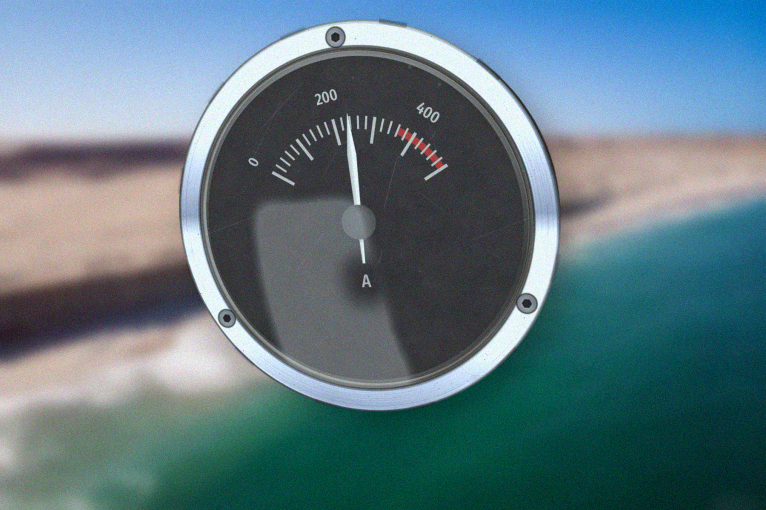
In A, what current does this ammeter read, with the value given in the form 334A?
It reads 240A
